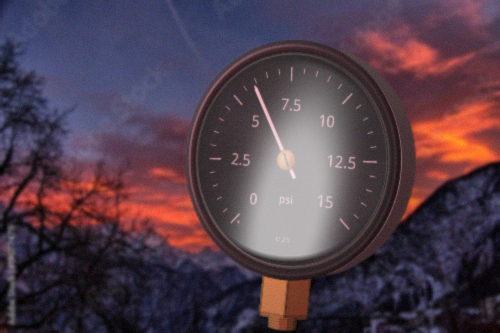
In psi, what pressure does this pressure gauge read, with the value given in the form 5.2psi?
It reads 6psi
